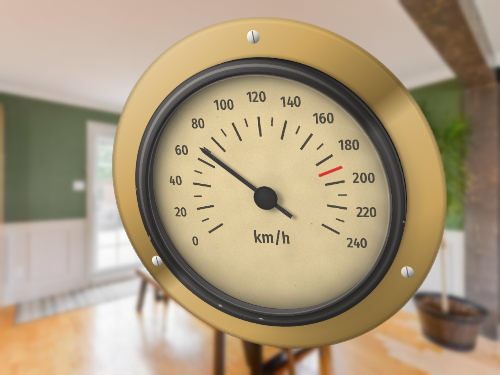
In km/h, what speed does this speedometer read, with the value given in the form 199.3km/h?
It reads 70km/h
